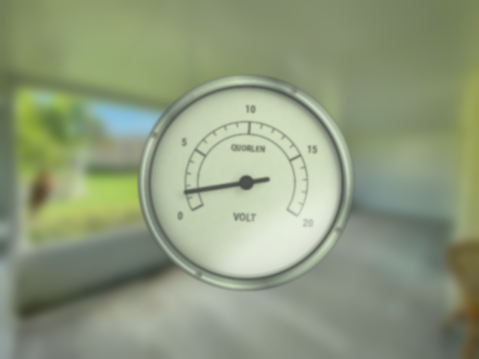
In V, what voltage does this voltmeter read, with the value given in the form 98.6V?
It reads 1.5V
